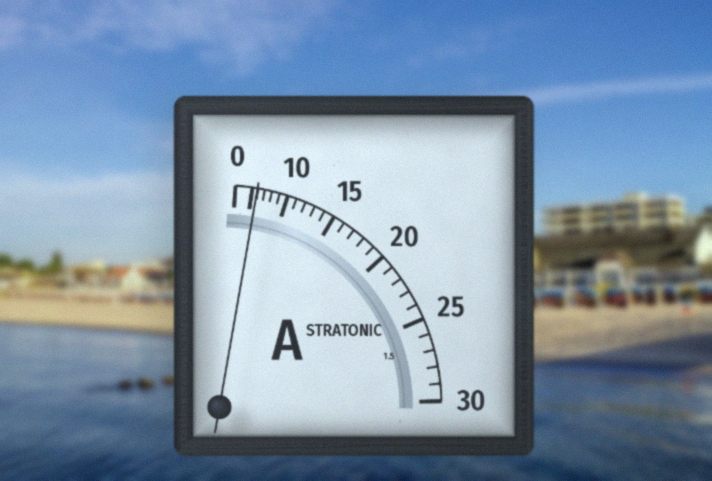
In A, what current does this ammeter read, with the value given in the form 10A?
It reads 6A
